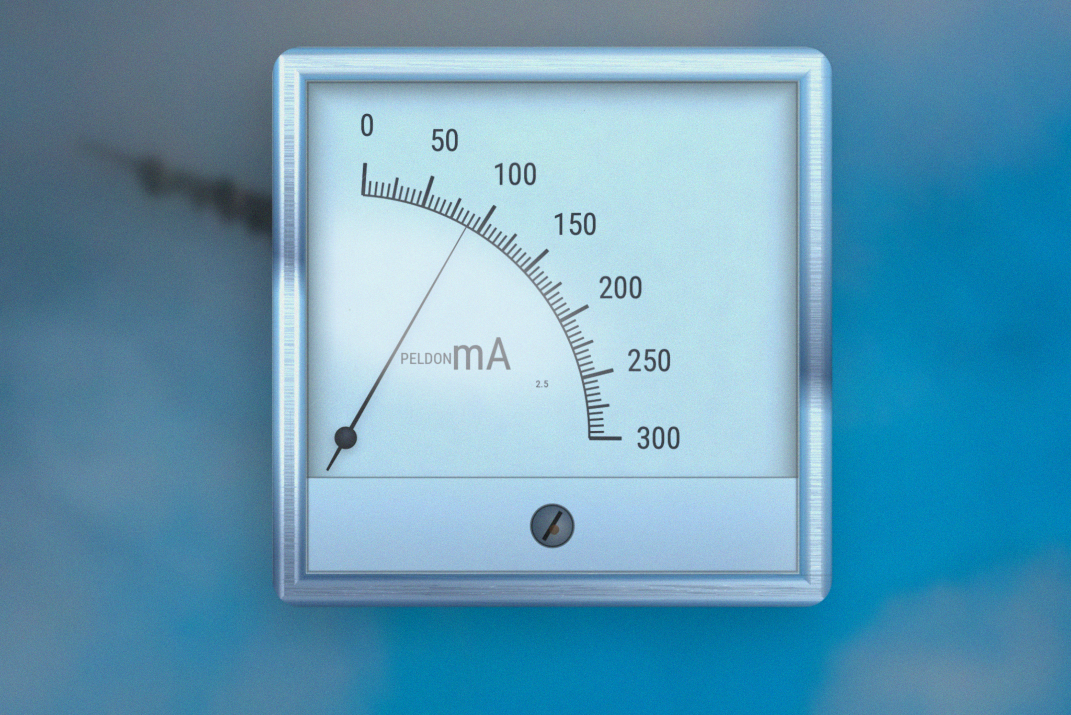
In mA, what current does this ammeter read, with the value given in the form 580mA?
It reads 90mA
